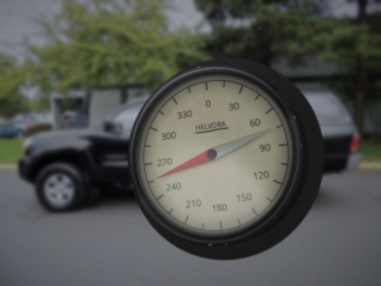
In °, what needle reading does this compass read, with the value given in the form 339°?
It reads 255°
